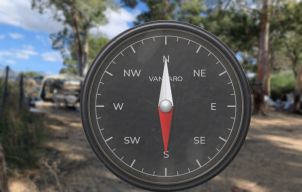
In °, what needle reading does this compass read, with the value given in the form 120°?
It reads 180°
